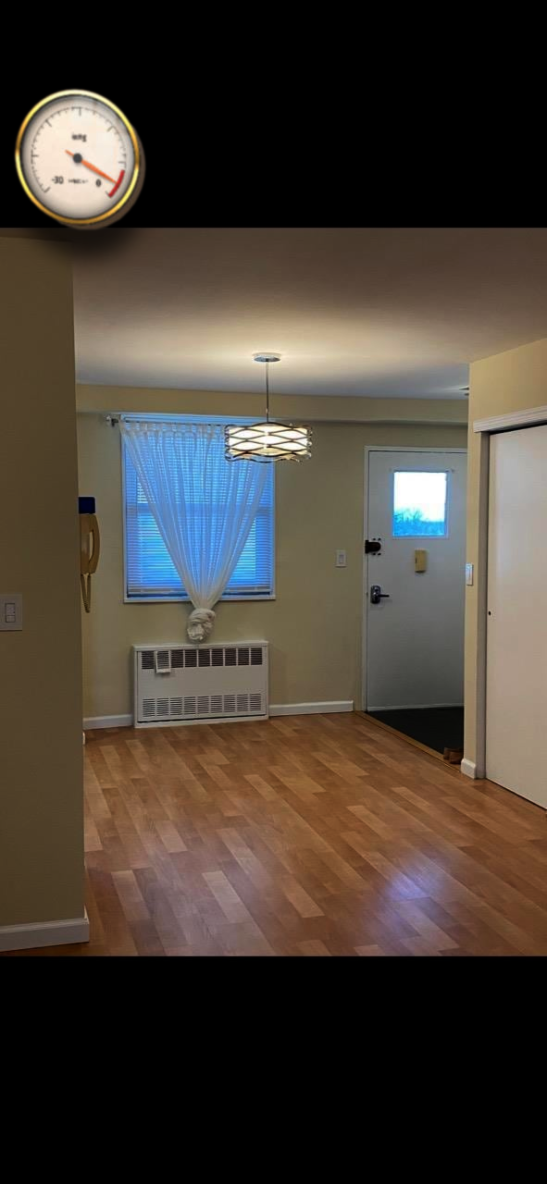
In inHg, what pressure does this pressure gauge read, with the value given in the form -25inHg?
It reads -2inHg
